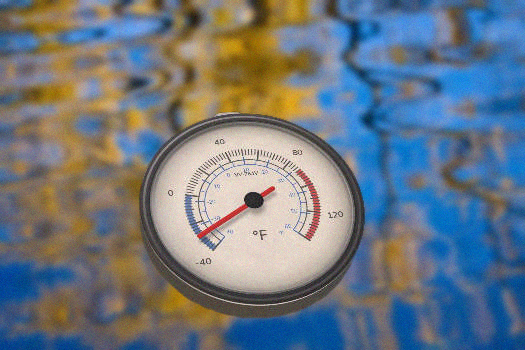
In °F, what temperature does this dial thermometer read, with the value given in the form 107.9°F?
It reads -30°F
